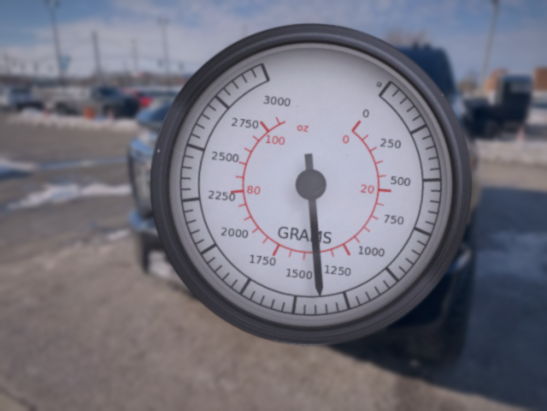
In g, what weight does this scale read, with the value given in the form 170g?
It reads 1375g
